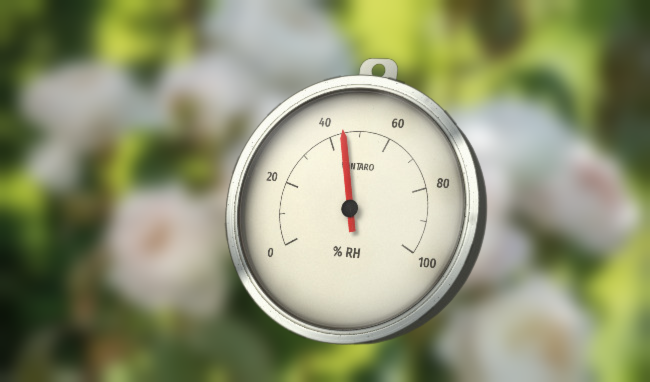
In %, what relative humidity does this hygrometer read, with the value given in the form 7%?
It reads 45%
